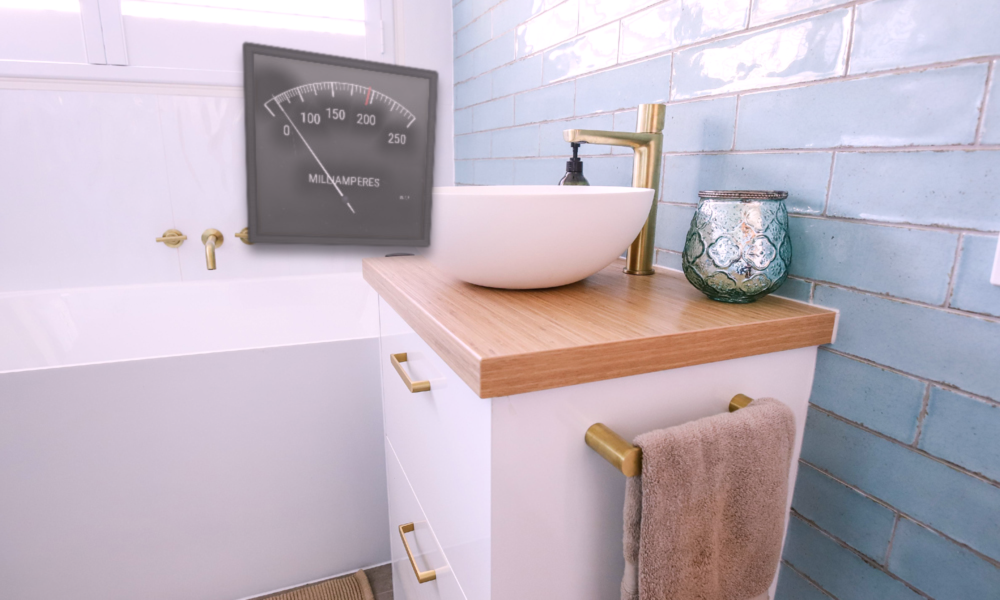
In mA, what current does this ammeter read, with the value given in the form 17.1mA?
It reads 50mA
